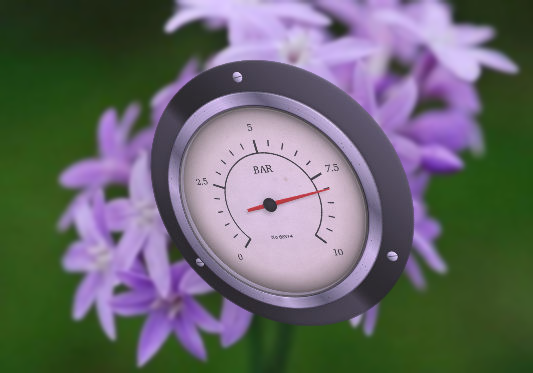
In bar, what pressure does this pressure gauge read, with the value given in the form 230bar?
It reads 8bar
